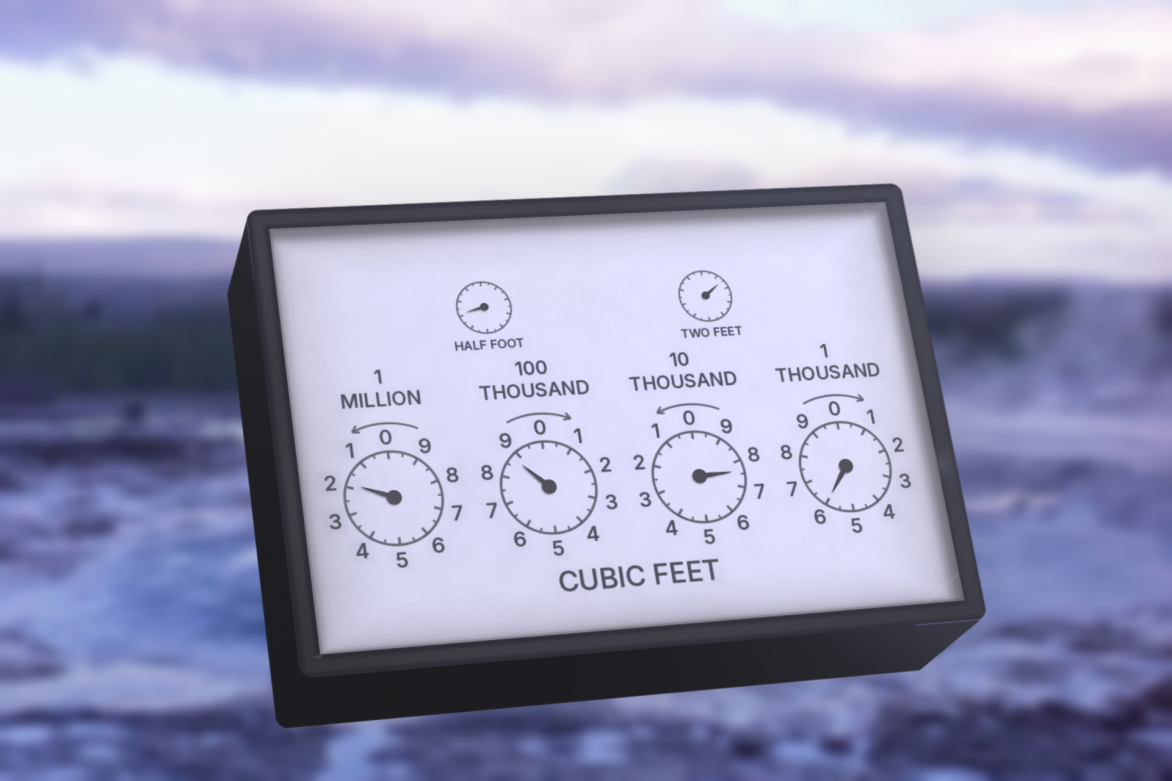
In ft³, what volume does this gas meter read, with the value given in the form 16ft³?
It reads 187600ft³
